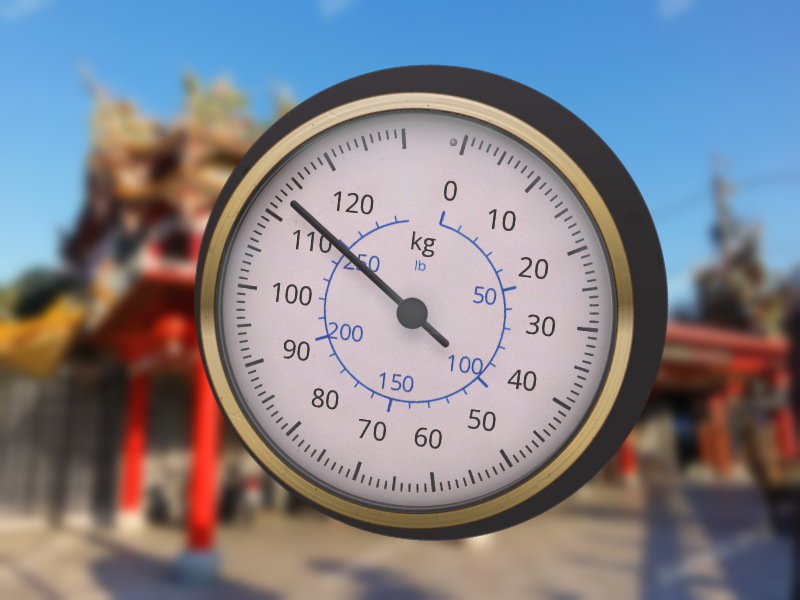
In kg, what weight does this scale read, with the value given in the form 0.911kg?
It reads 113kg
